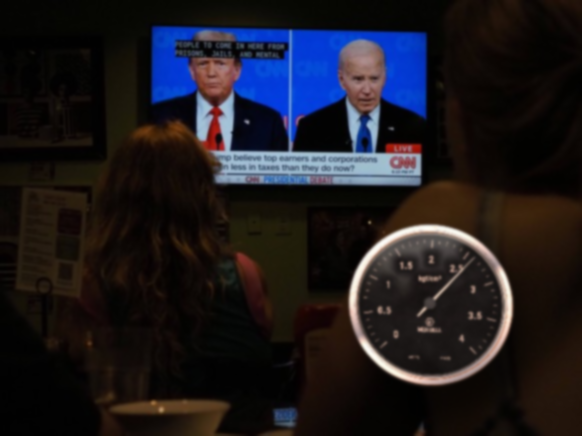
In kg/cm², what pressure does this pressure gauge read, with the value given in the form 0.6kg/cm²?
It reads 2.6kg/cm²
